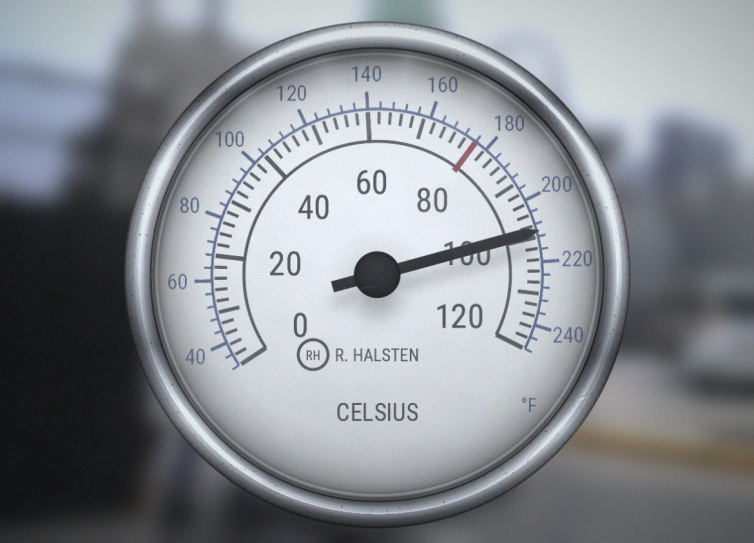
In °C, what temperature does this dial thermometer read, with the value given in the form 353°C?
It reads 99°C
